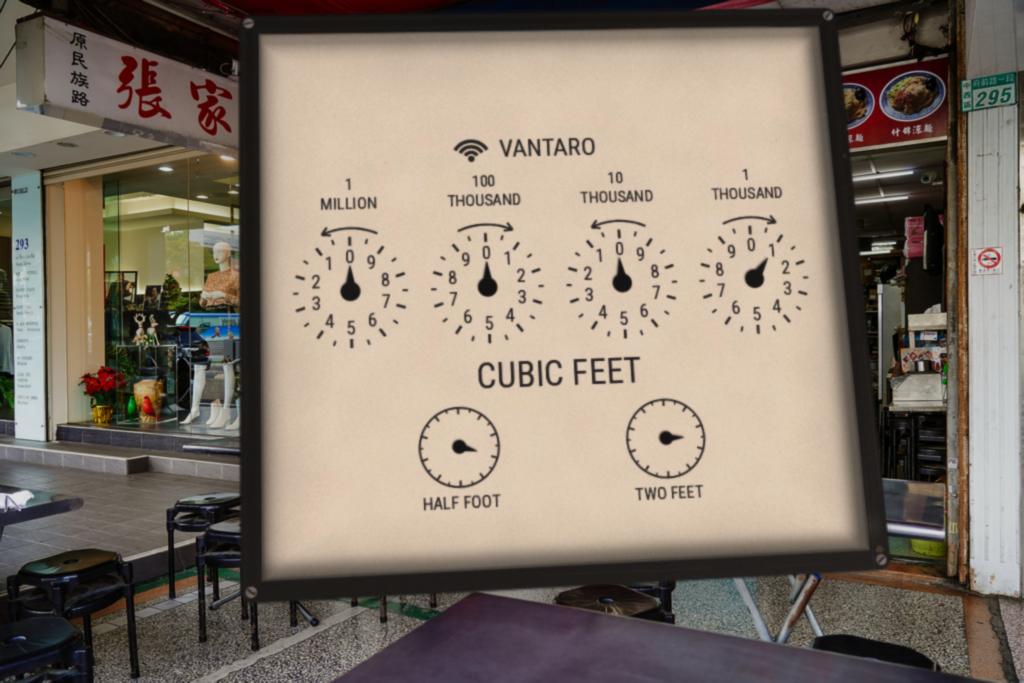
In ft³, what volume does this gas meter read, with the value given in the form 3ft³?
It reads 100ft³
